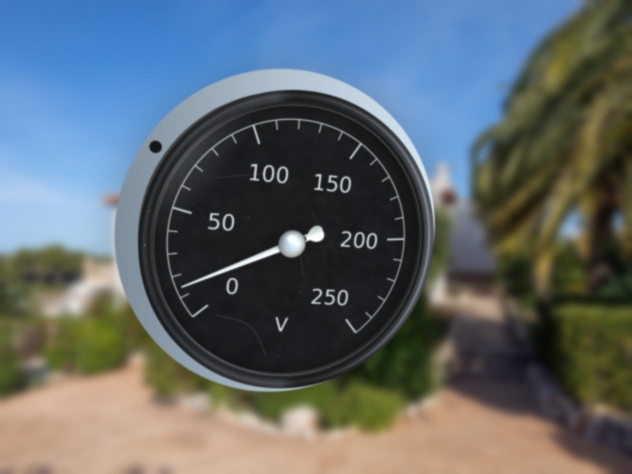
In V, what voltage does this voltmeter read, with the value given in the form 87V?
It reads 15V
